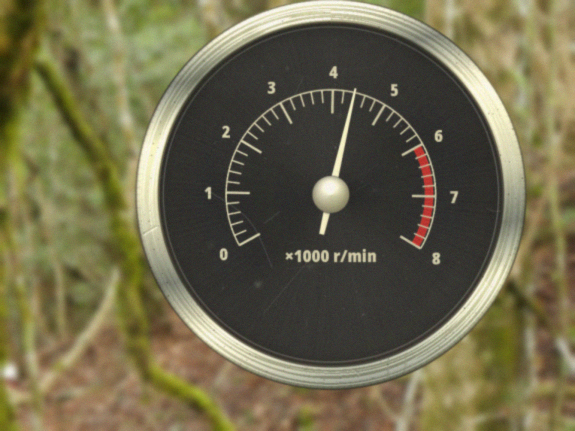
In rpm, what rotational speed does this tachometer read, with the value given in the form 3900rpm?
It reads 4400rpm
